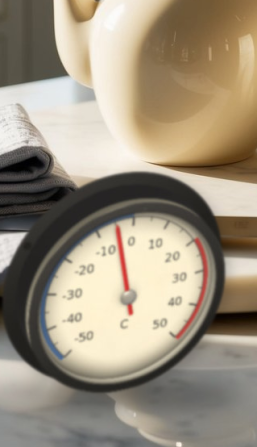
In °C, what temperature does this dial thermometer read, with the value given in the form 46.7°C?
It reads -5°C
